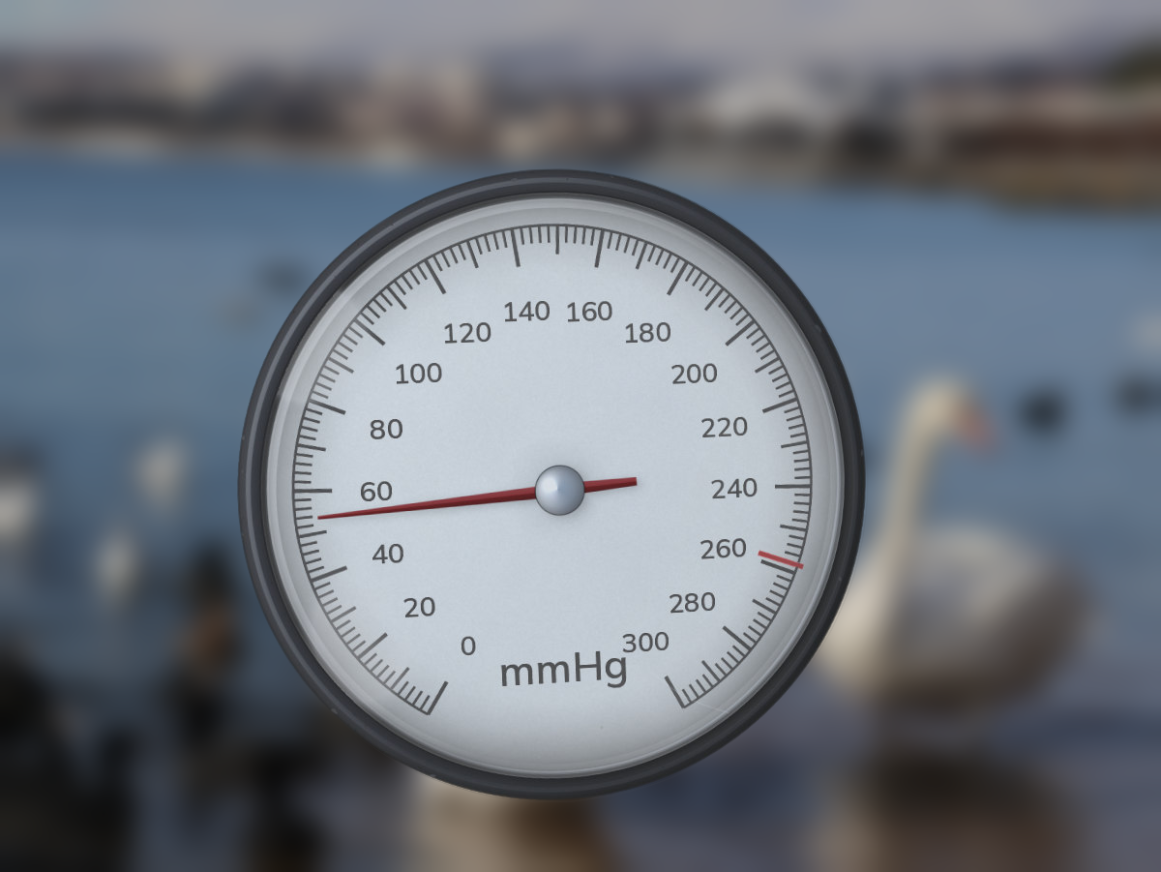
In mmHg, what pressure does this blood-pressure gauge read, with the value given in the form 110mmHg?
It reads 54mmHg
